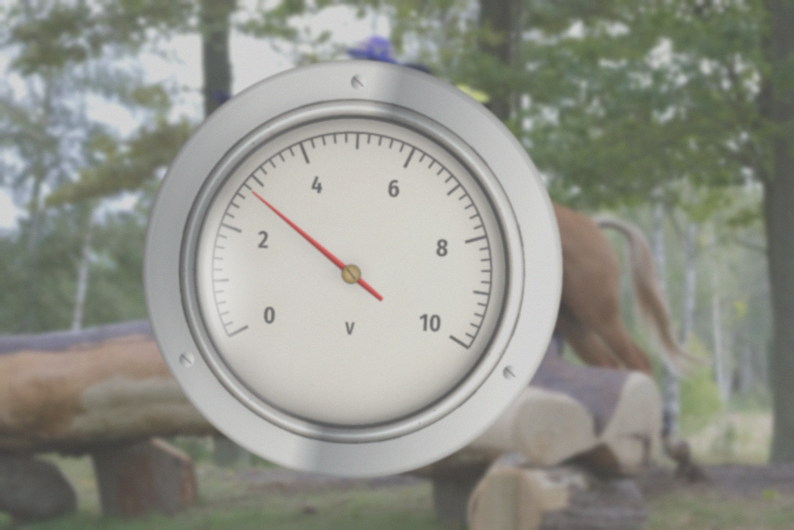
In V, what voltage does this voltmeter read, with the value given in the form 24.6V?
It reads 2.8V
